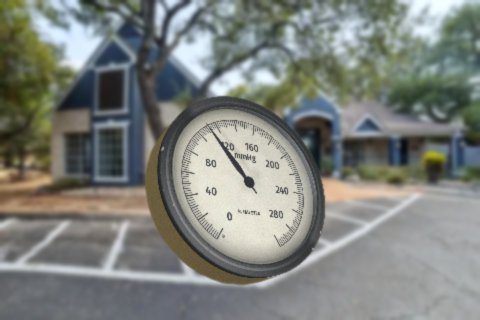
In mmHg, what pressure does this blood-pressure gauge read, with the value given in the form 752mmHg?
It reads 110mmHg
